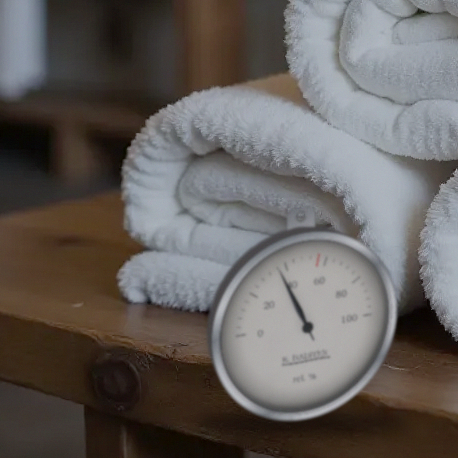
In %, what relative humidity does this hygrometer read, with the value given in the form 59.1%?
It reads 36%
